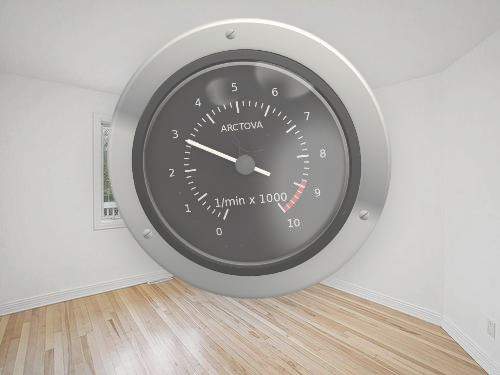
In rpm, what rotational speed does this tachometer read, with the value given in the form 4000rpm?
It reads 3000rpm
